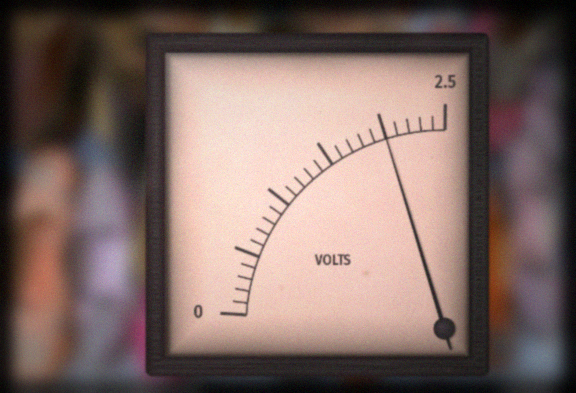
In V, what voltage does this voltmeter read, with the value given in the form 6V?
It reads 2V
